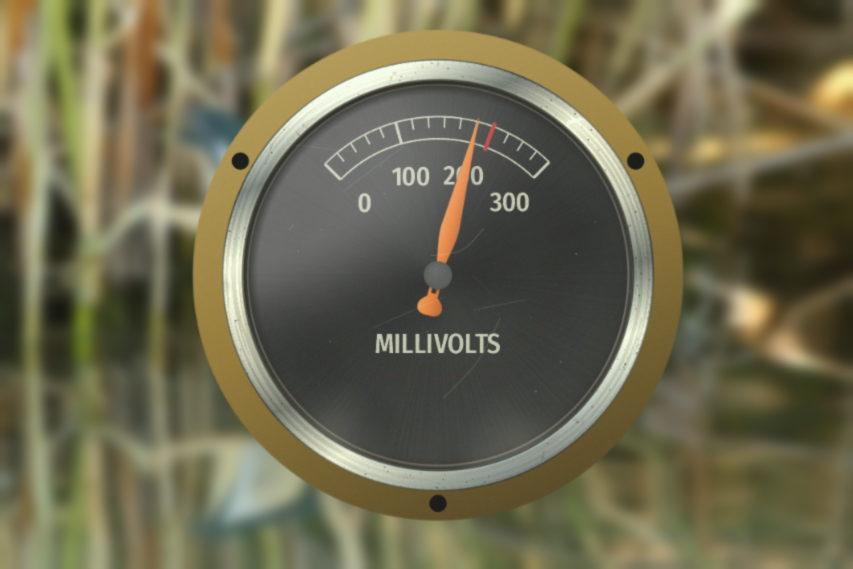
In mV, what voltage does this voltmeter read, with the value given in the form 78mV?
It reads 200mV
